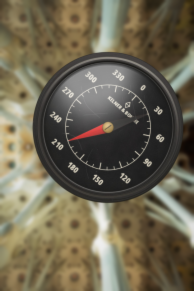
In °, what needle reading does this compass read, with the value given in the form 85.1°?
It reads 210°
